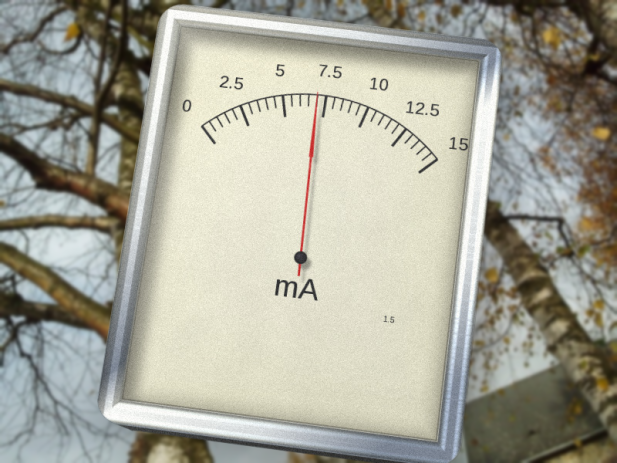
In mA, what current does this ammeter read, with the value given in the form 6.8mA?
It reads 7mA
